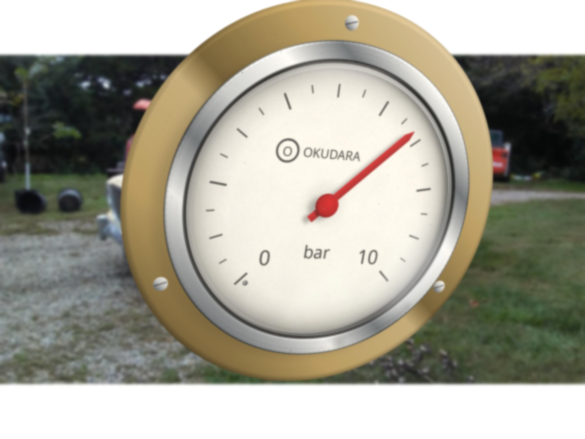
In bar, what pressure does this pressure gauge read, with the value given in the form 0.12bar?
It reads 6.75bar
